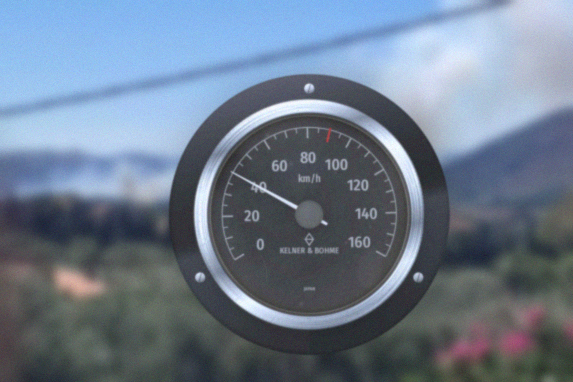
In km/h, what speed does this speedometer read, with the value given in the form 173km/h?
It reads 40km/h
